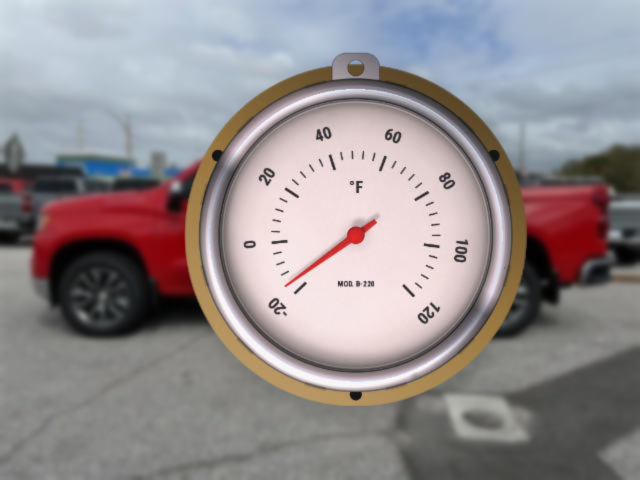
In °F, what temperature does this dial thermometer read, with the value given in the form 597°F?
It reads -16°F
